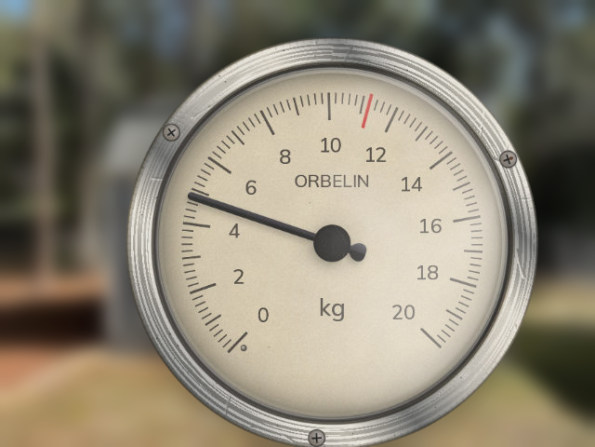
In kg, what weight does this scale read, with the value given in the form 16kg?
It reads 4.8kg
